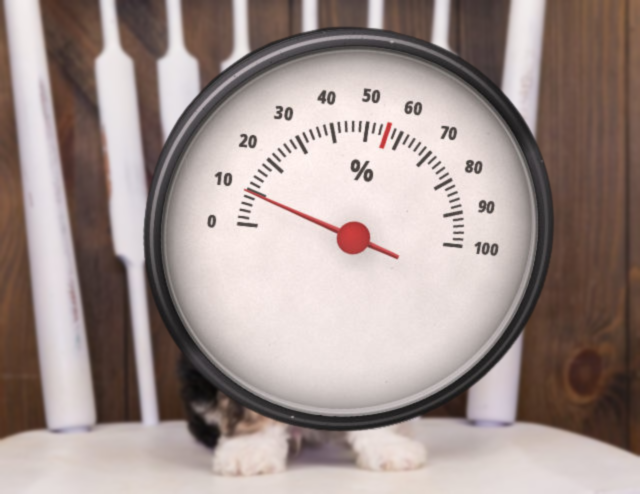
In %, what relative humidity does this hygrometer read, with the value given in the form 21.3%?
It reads 10%
